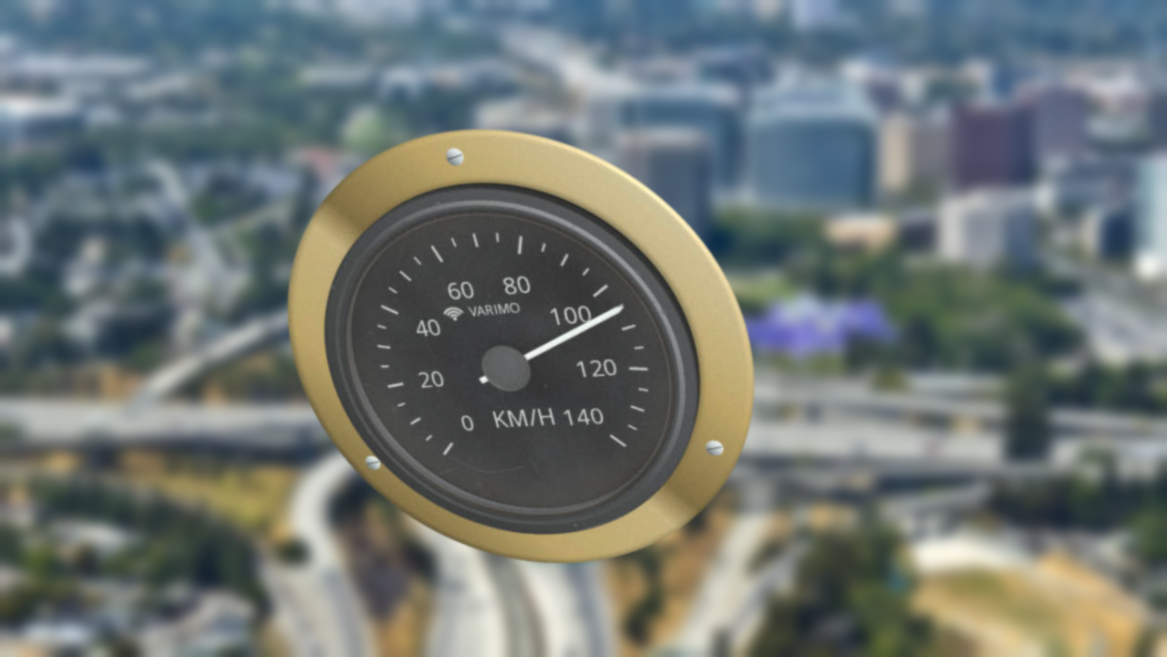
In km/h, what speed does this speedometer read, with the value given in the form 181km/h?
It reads 105km/h
